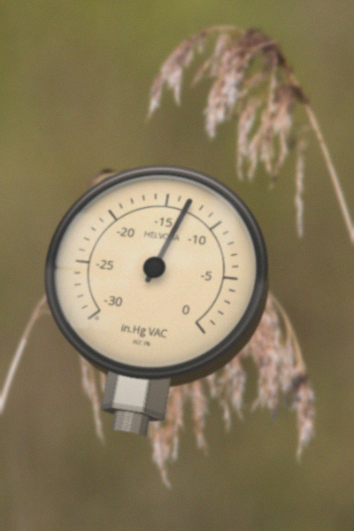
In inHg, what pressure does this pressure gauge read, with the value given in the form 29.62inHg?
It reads -13inHg
